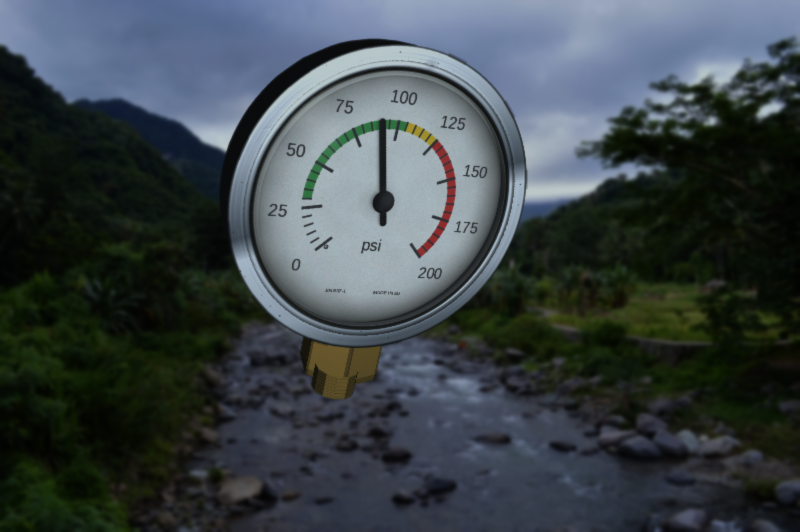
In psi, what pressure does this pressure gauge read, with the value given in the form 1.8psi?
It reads 90psi
